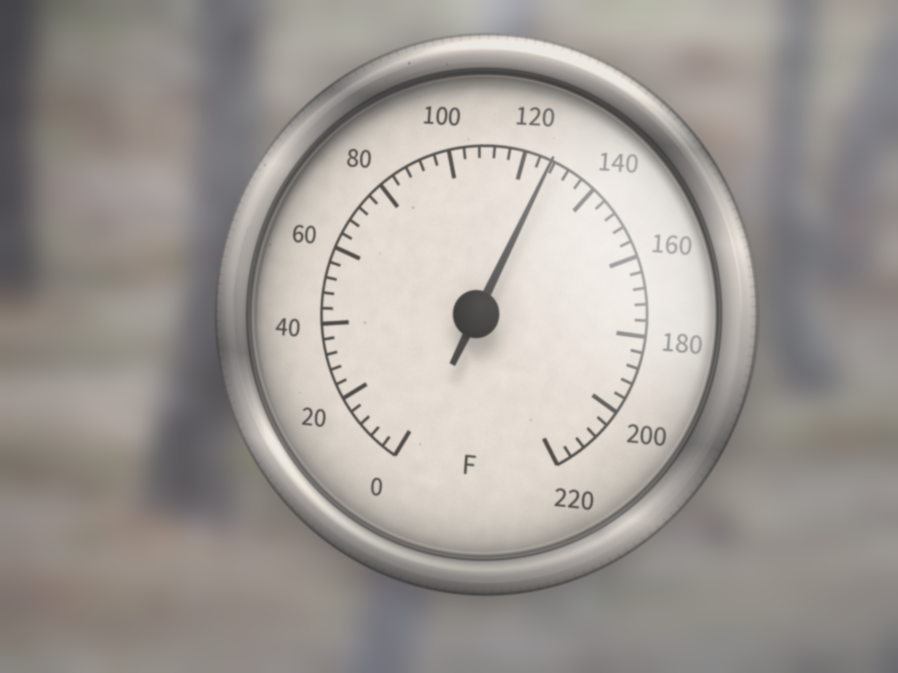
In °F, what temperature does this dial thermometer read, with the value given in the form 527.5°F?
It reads 128°F
